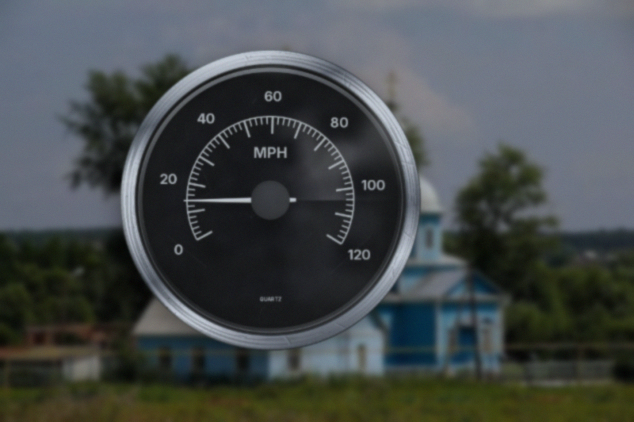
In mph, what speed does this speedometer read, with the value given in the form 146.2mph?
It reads 14mph
